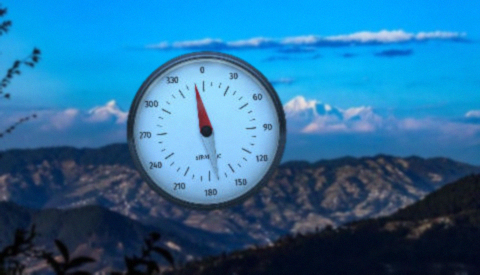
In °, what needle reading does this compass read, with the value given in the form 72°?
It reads 350°
